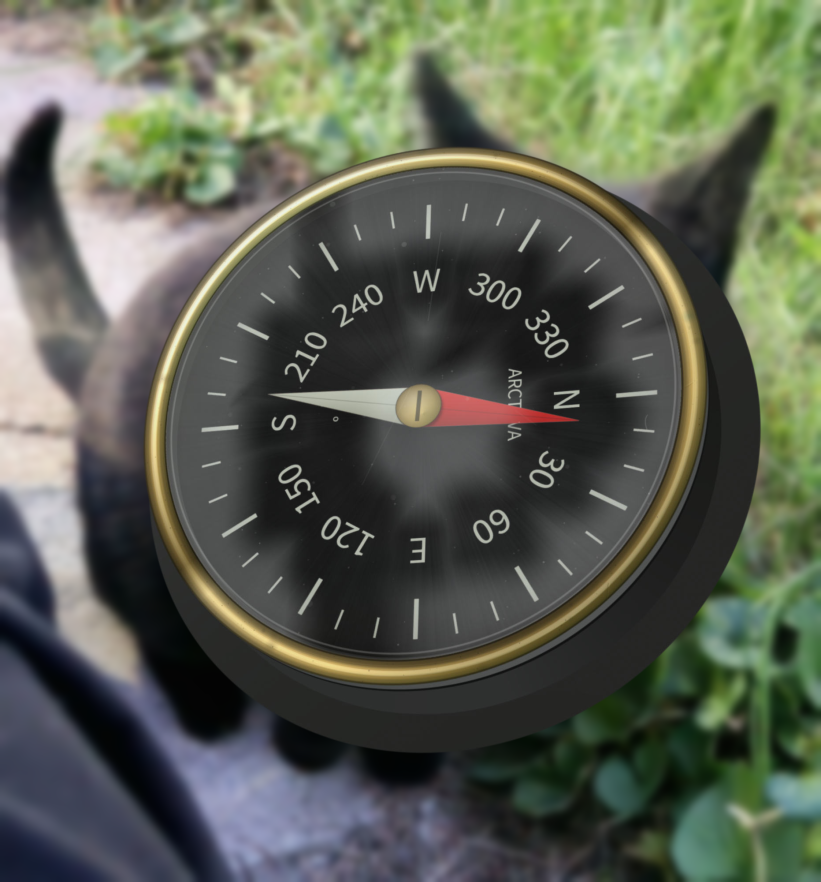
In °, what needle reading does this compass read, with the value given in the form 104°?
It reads 10°
